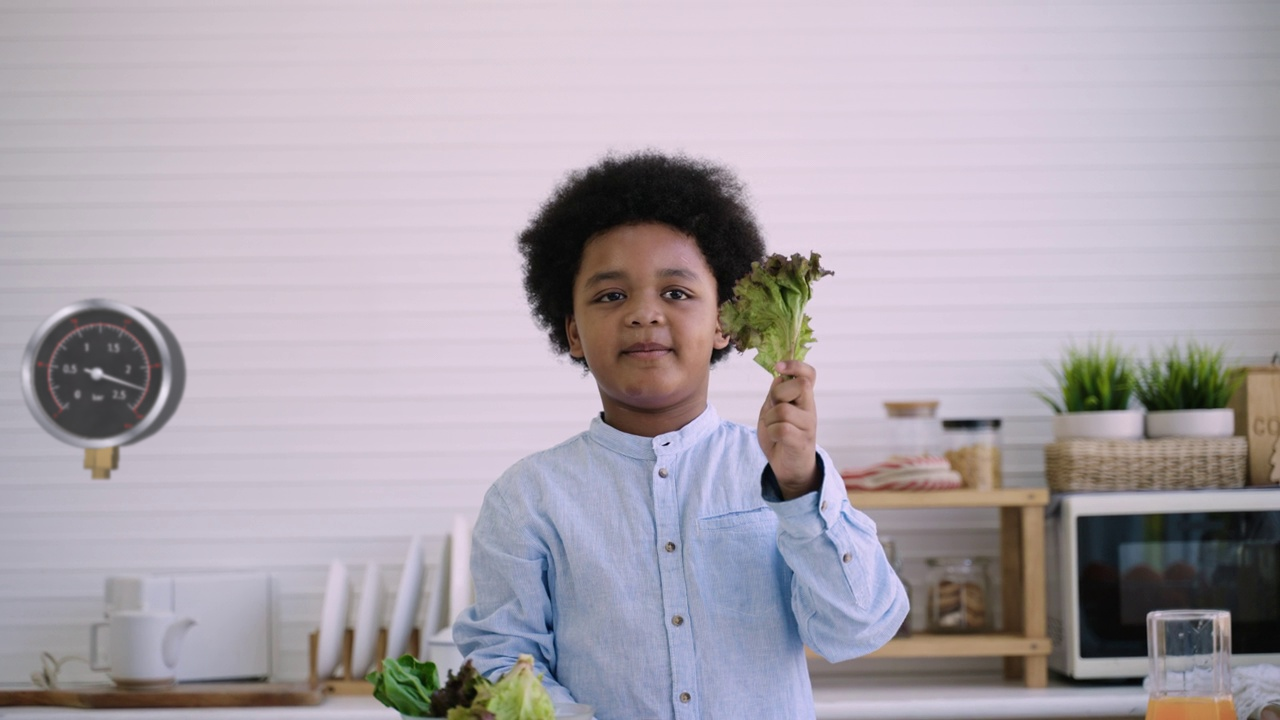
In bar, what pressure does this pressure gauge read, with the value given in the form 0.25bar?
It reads 2.25bar
